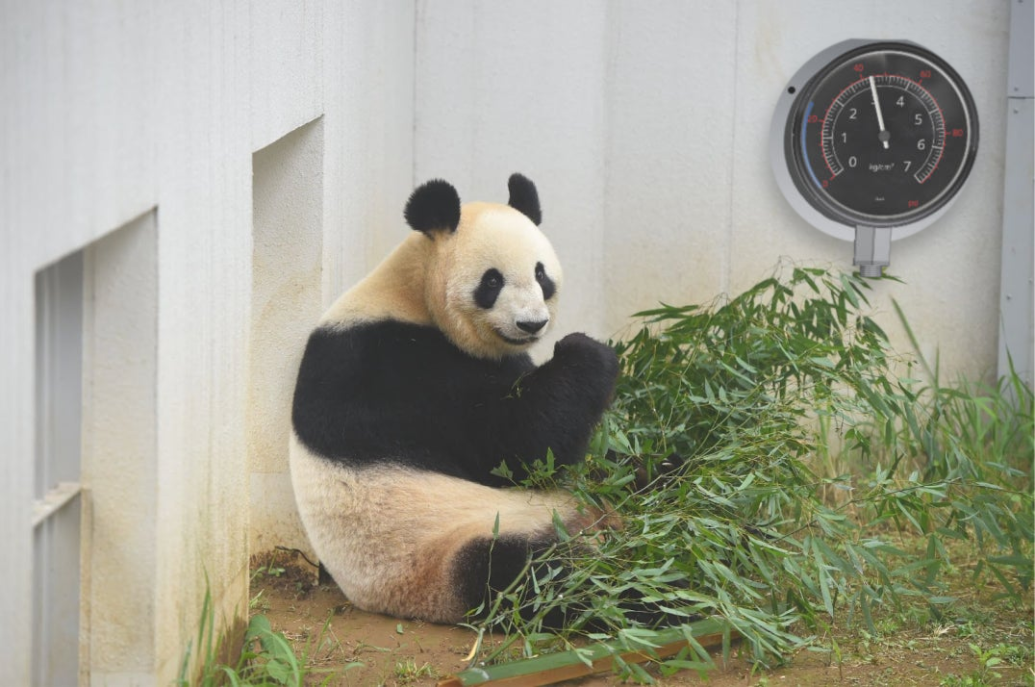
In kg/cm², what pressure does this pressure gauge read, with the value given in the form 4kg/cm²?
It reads 3kg/cm²
